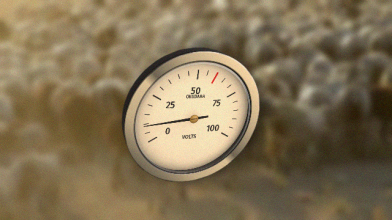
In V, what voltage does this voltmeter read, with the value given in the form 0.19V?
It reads 10V
